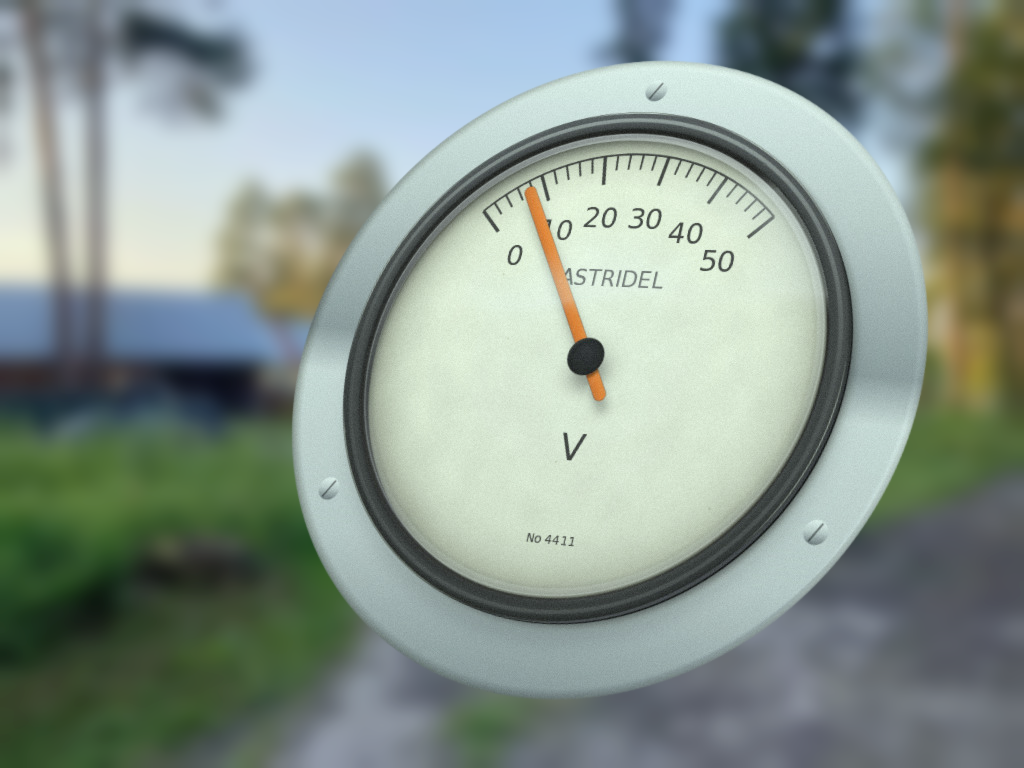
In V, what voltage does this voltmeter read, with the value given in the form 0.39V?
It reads 8V
